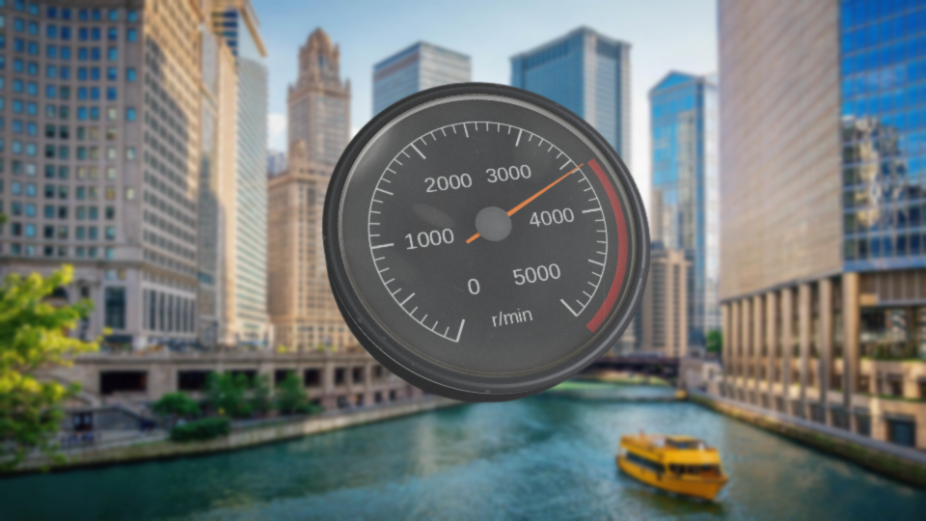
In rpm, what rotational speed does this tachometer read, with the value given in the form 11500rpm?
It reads 3600rpm
